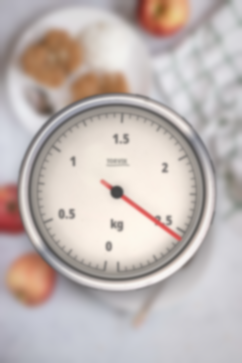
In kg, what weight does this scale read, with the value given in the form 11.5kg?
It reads 2.55kg
